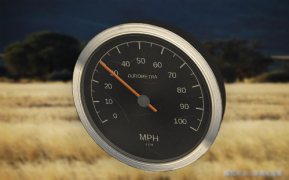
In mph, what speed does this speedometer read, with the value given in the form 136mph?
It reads 30mph
